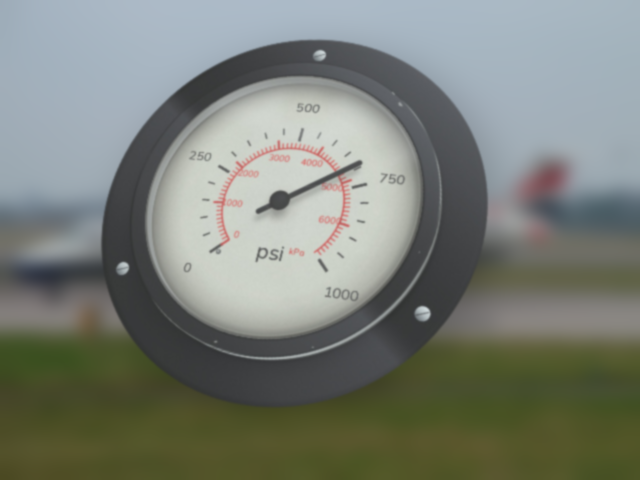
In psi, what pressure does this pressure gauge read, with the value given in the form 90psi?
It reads 700psi
